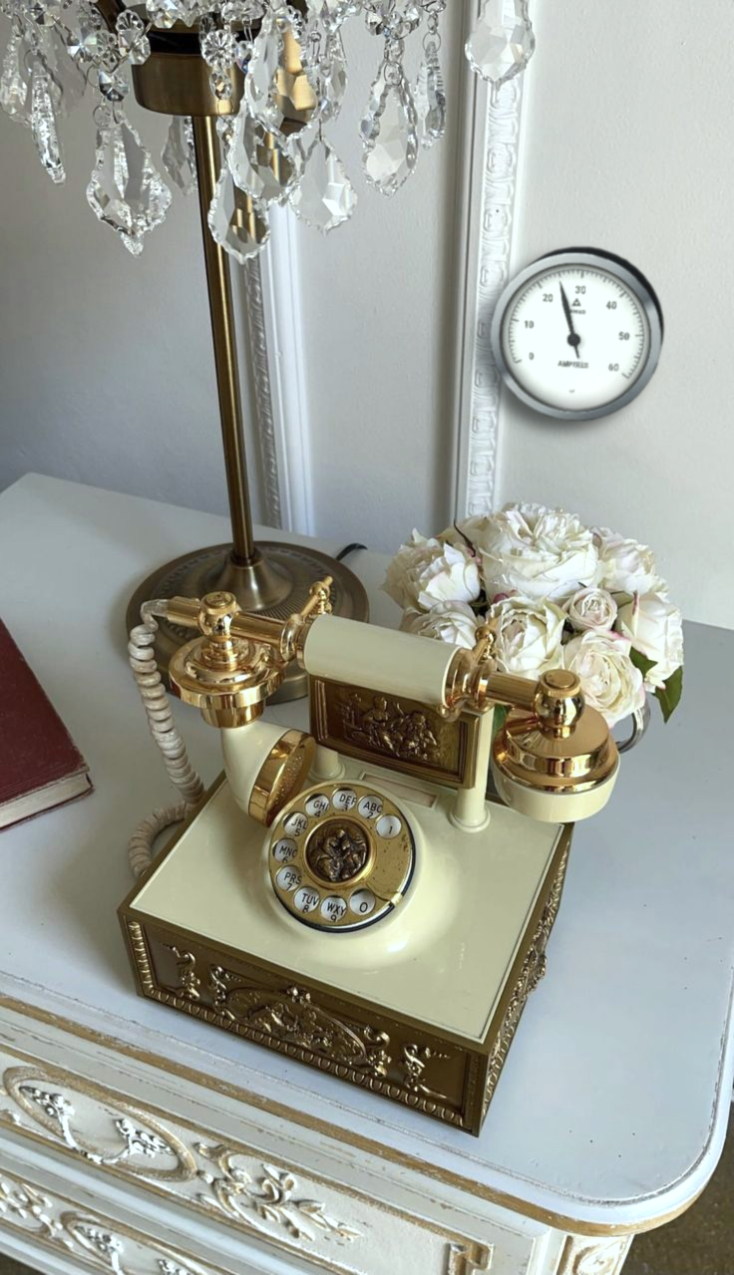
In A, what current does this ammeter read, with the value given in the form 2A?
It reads 25A
